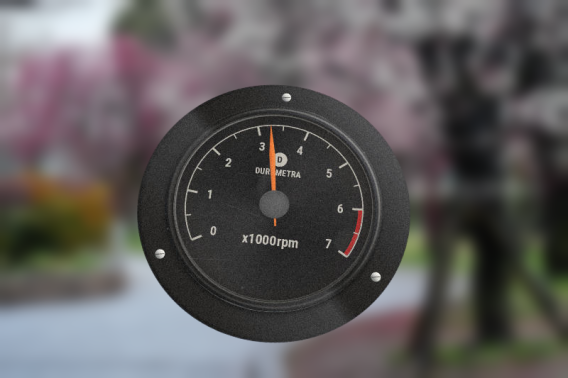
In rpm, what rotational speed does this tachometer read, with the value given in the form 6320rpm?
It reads 3250rpm
